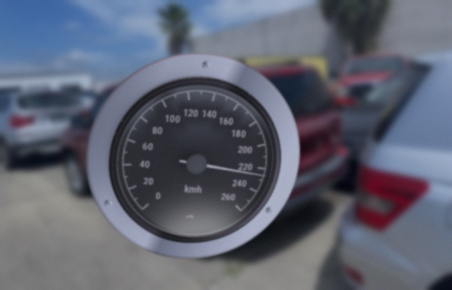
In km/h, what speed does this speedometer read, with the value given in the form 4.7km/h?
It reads 225km/h
